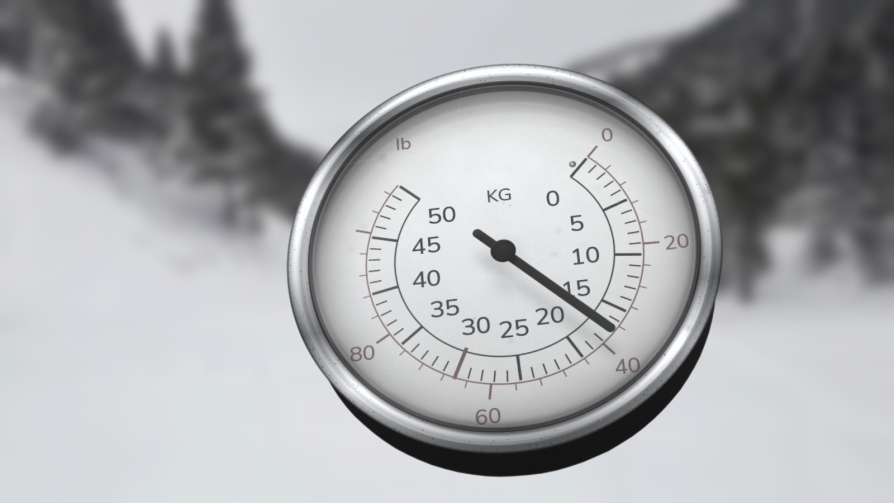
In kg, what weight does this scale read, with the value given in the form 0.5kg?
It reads 17kg
